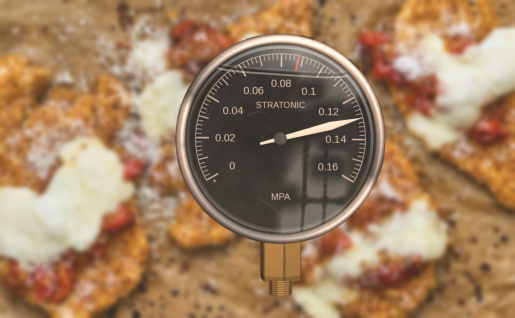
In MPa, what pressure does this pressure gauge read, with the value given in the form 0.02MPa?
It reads 0.13MPa
